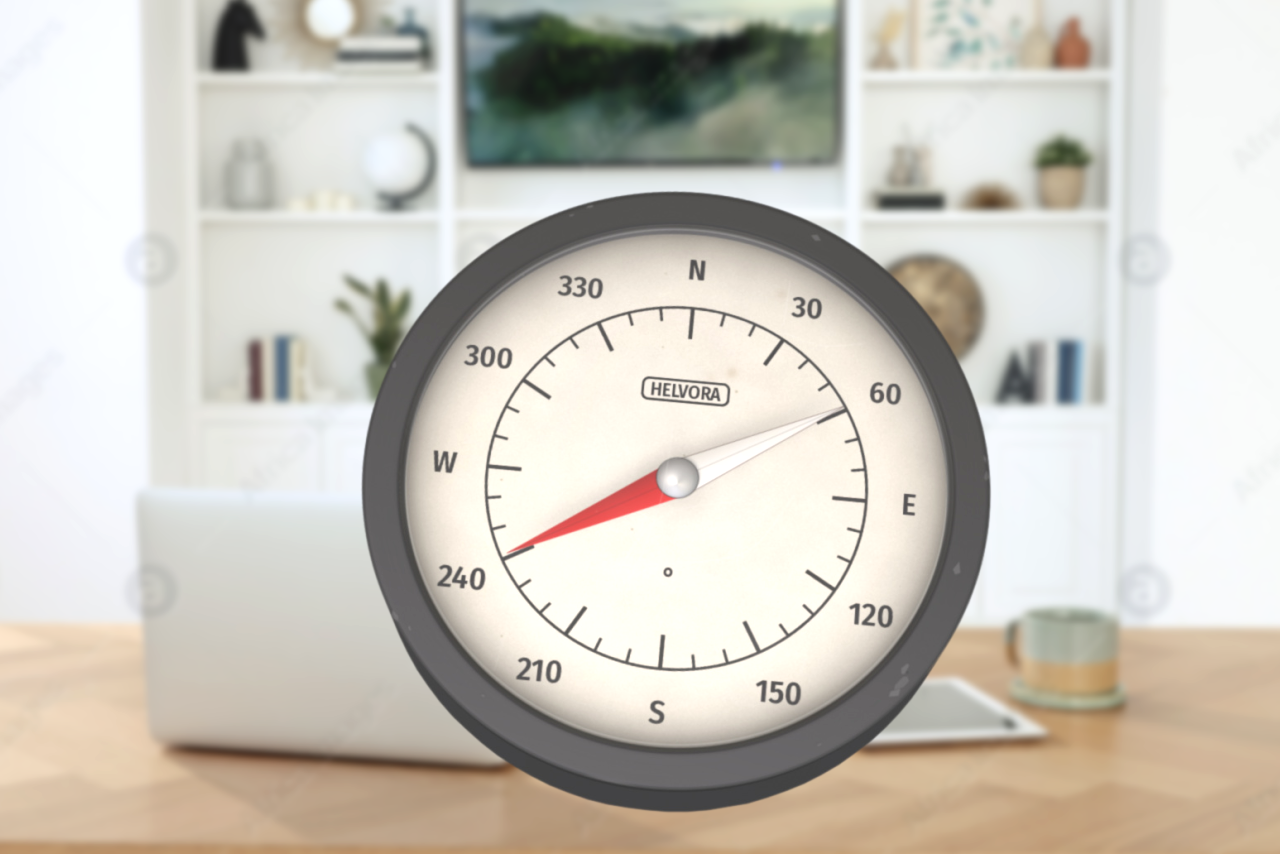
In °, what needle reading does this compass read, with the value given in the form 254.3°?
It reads 240°
